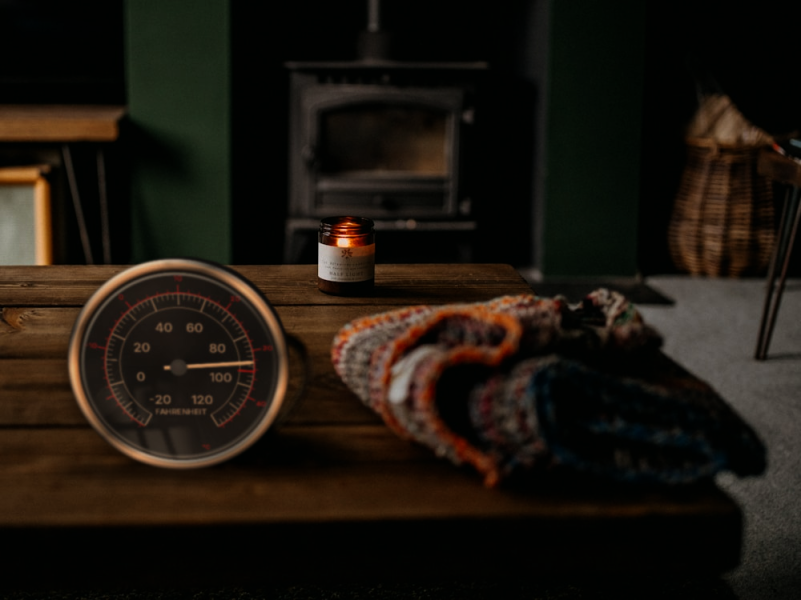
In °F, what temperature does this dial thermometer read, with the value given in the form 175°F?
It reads 90°F
